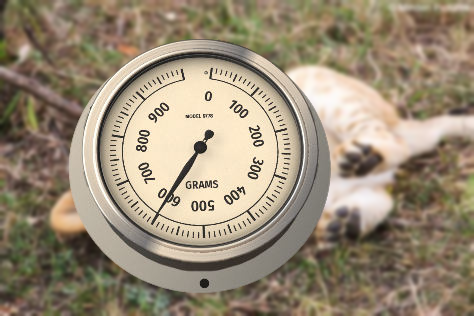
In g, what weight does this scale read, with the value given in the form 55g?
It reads 600g
